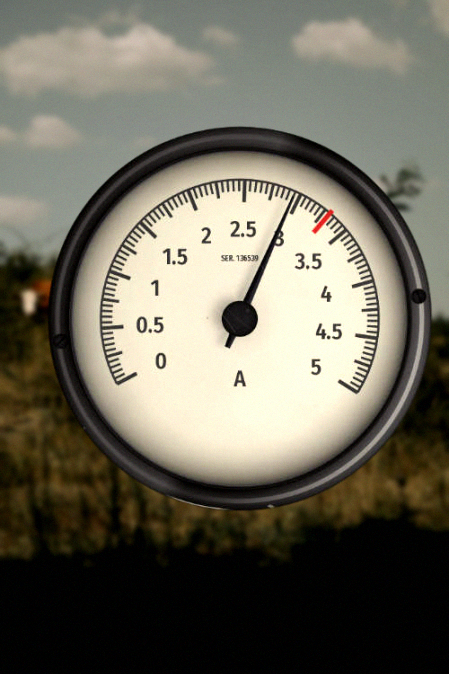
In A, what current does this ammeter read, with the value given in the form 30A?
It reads 2.95A
